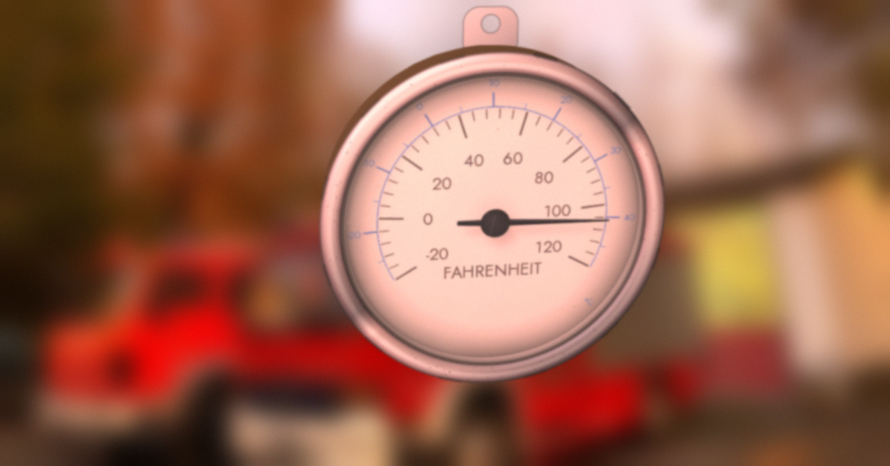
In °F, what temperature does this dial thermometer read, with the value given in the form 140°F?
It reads 104°F
